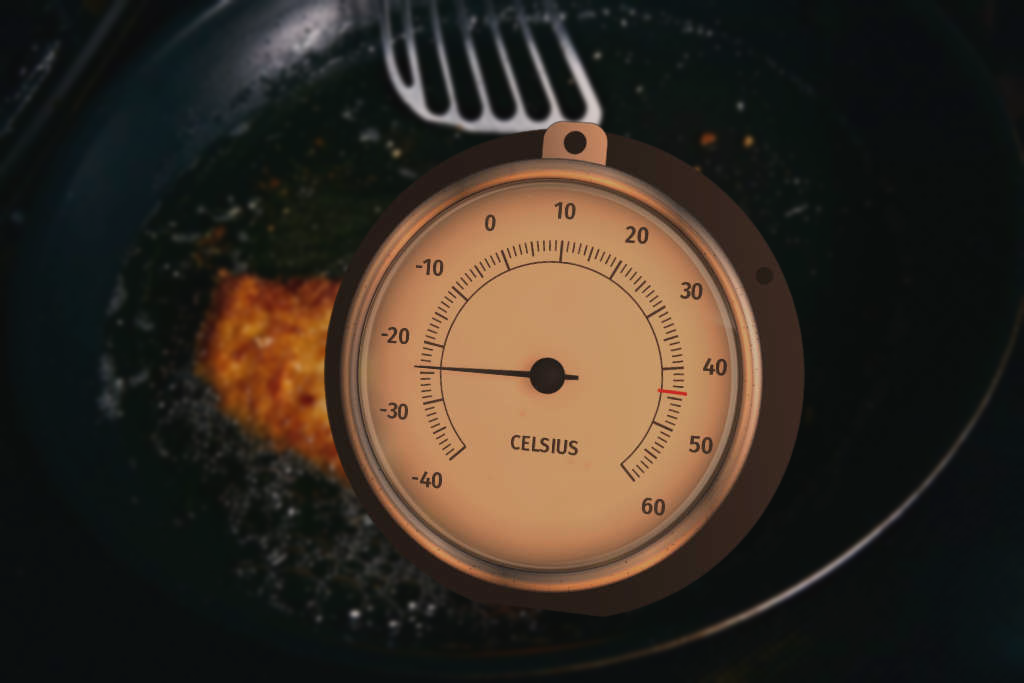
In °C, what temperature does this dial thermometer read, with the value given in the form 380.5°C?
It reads -24°C
